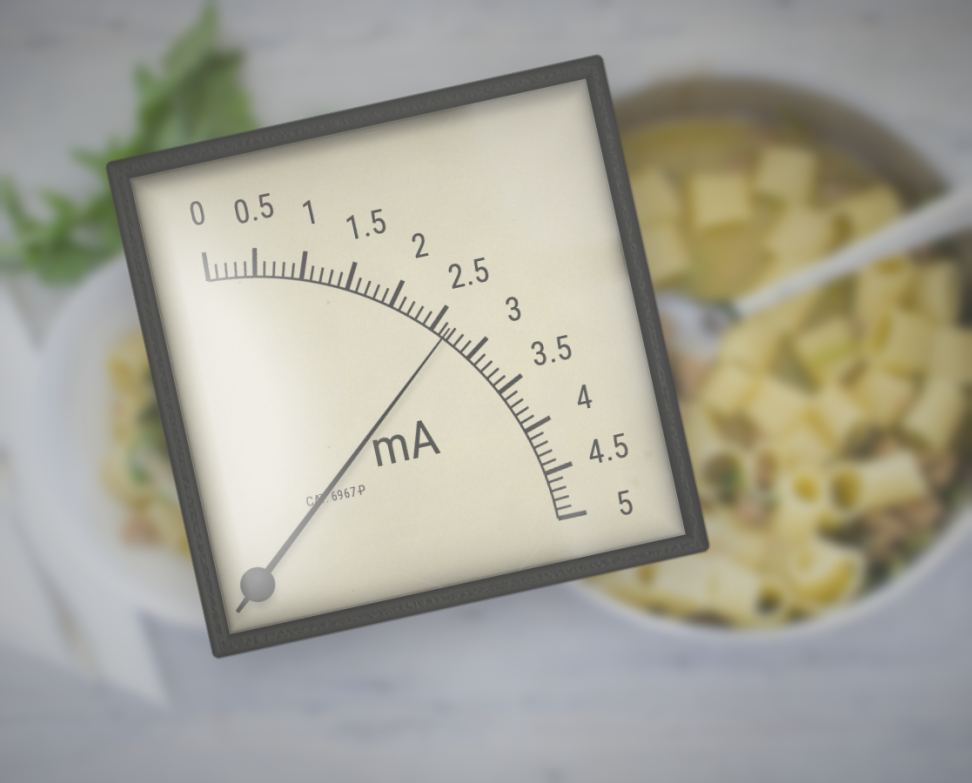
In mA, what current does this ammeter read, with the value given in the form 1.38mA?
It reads 2.65mA
